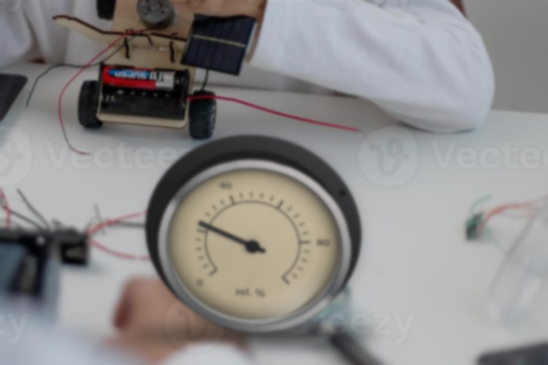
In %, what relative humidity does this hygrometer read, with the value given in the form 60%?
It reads 24%
